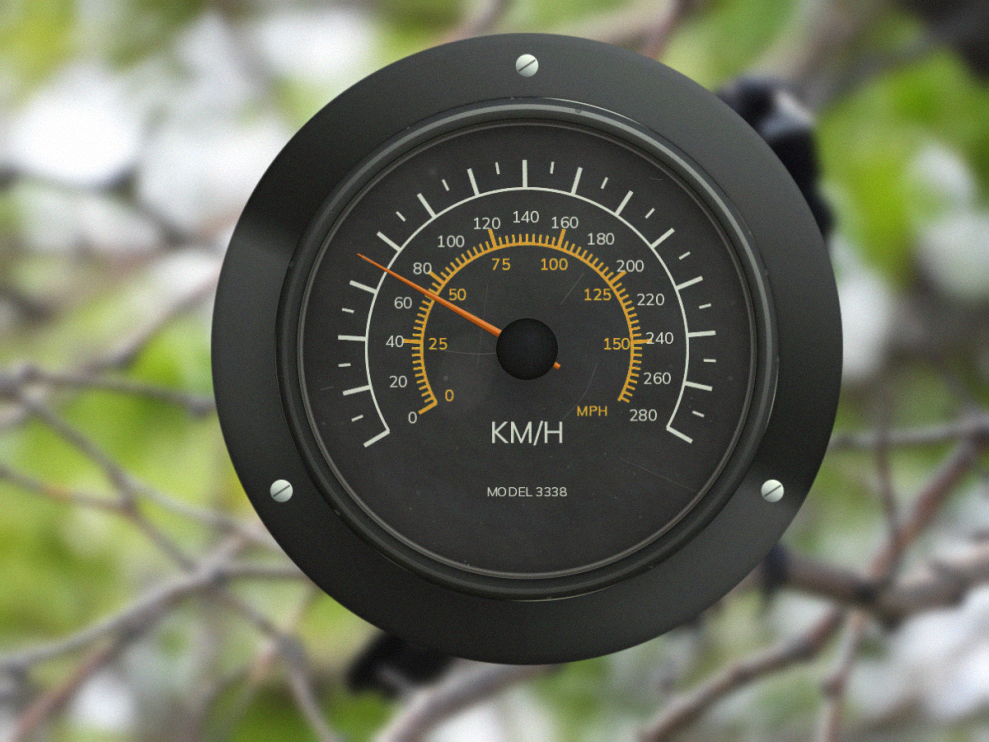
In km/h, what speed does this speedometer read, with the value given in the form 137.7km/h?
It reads 70km/h
